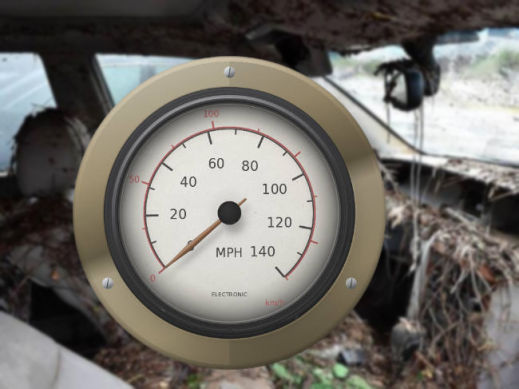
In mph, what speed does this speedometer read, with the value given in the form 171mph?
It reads 0mph
